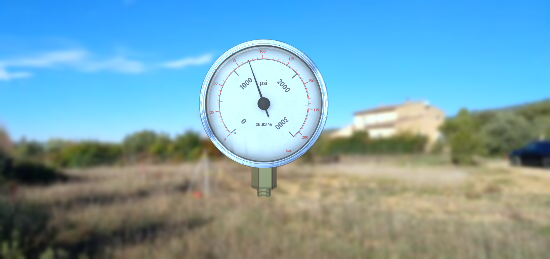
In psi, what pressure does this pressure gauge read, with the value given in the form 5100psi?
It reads 1250psi
